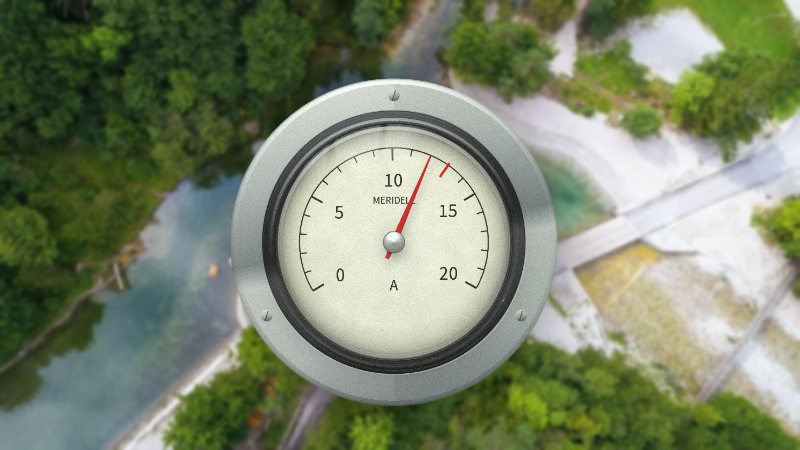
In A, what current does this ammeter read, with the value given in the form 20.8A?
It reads 12A
